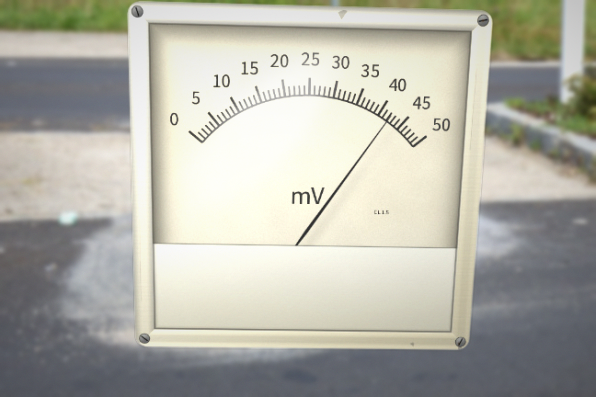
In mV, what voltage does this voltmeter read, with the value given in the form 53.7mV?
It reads 42mV
